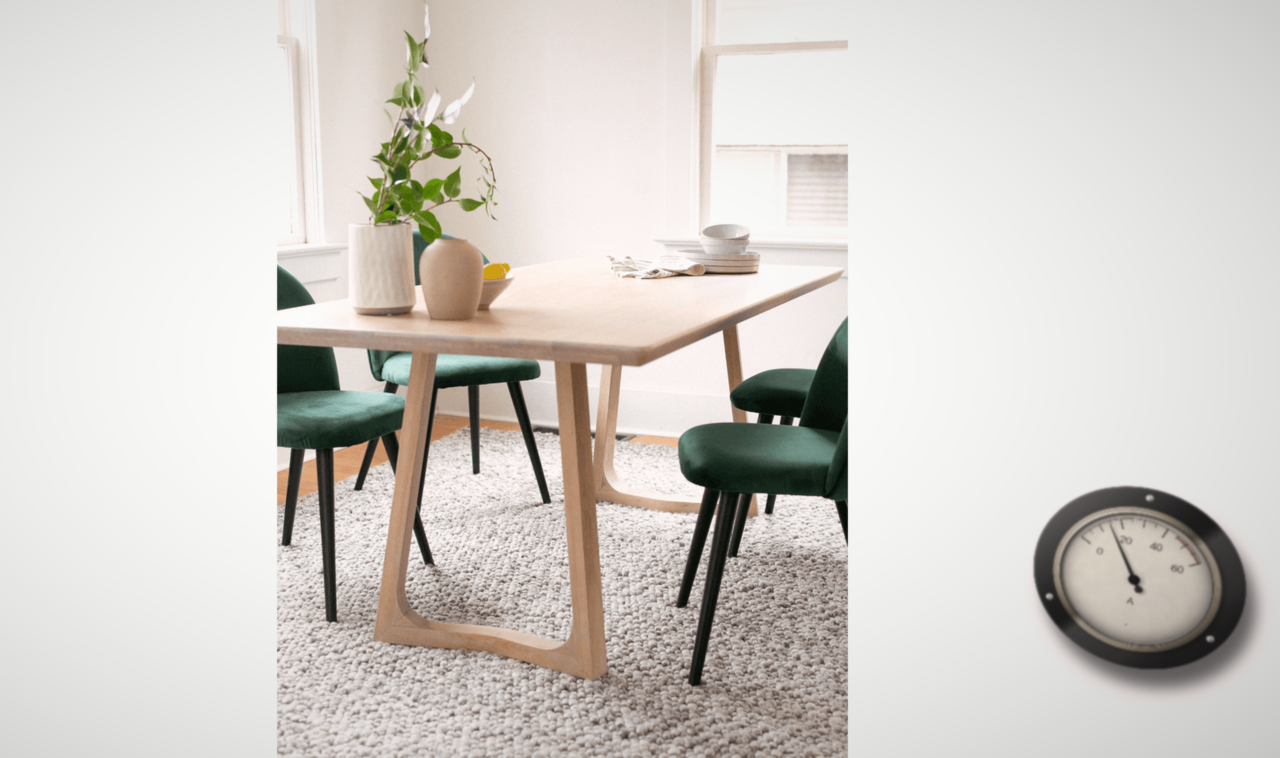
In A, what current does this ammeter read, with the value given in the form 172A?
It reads 15A
